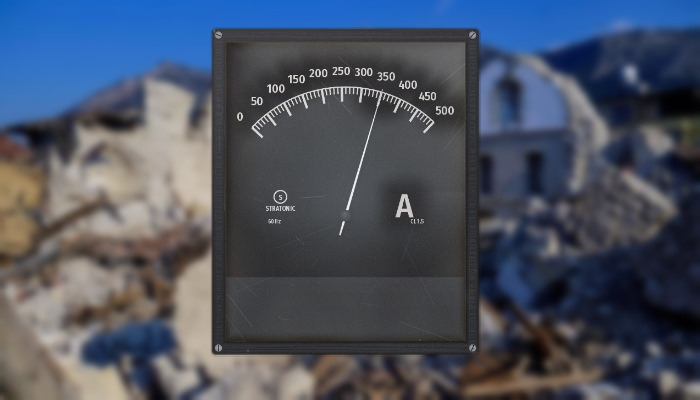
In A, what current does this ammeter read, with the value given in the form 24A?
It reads 350A
